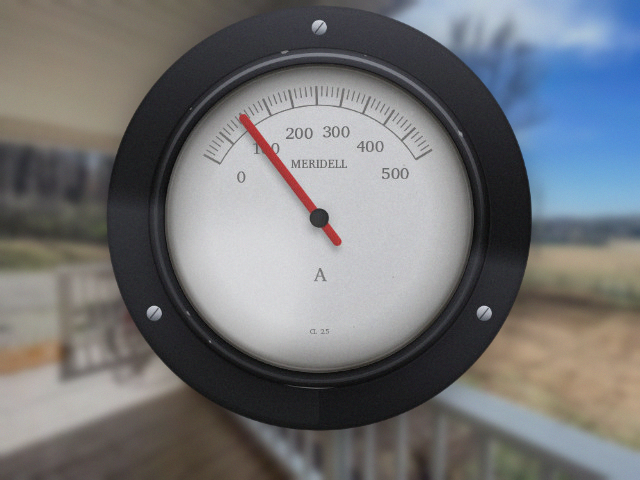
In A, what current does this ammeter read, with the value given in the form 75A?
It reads 100A
